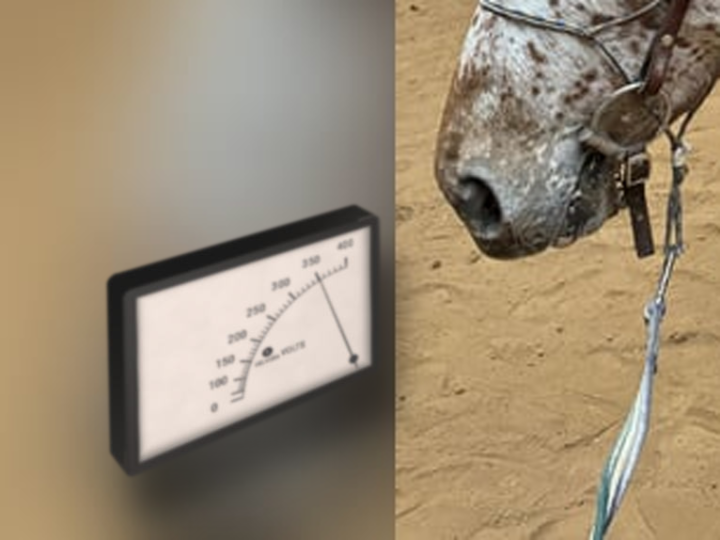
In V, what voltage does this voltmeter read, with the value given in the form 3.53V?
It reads 350V
